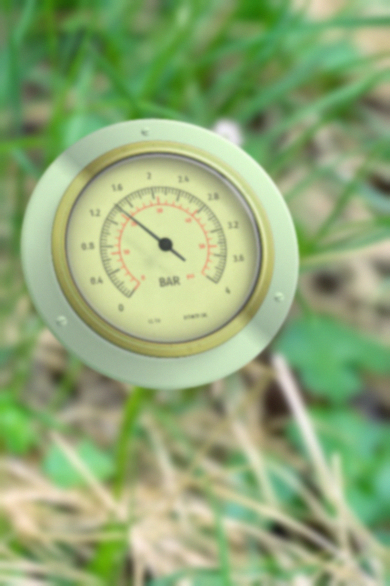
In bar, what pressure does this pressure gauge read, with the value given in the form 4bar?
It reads 1.4bar
